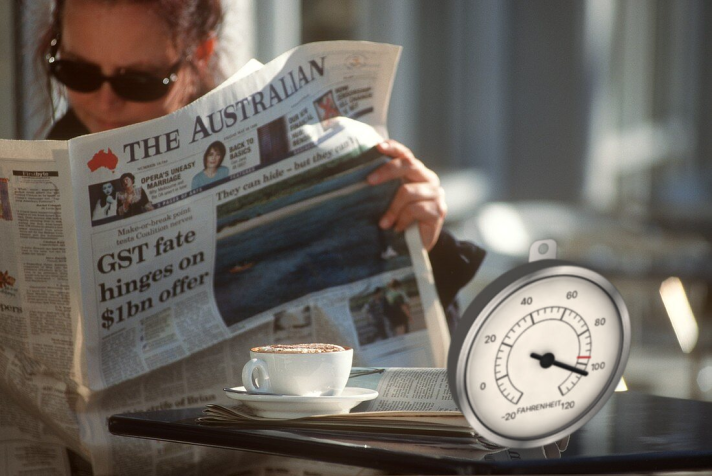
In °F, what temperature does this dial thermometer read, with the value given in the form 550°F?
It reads 104°F
